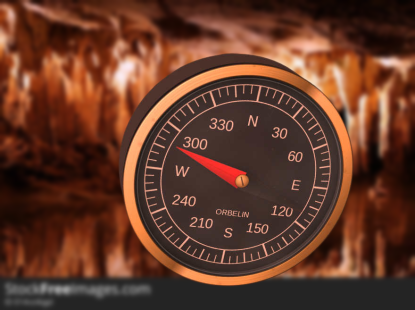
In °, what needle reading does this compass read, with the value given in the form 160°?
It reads 290°
